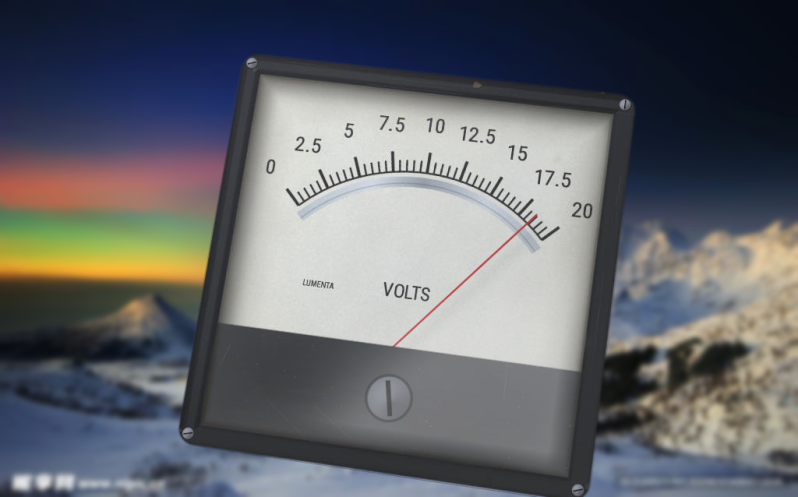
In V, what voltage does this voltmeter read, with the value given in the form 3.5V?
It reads 18.5V
